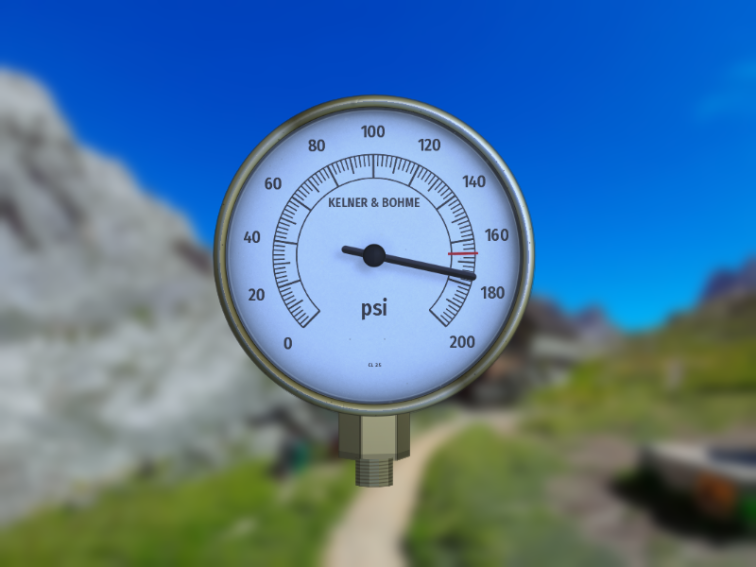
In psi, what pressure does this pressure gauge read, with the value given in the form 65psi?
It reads 176psi
